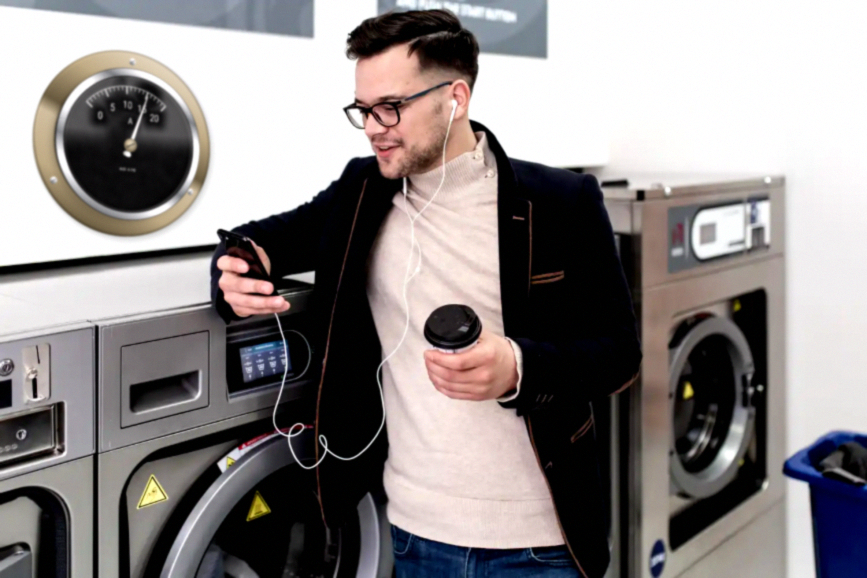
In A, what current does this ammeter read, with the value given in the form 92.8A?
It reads 15A
